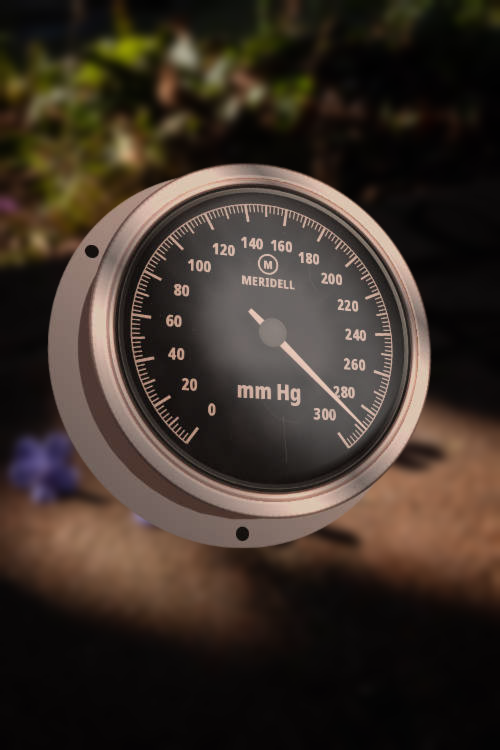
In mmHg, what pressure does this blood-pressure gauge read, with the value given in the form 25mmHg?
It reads 290mmHg
